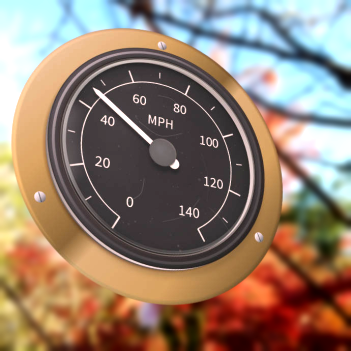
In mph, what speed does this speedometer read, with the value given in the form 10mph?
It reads 45mph
